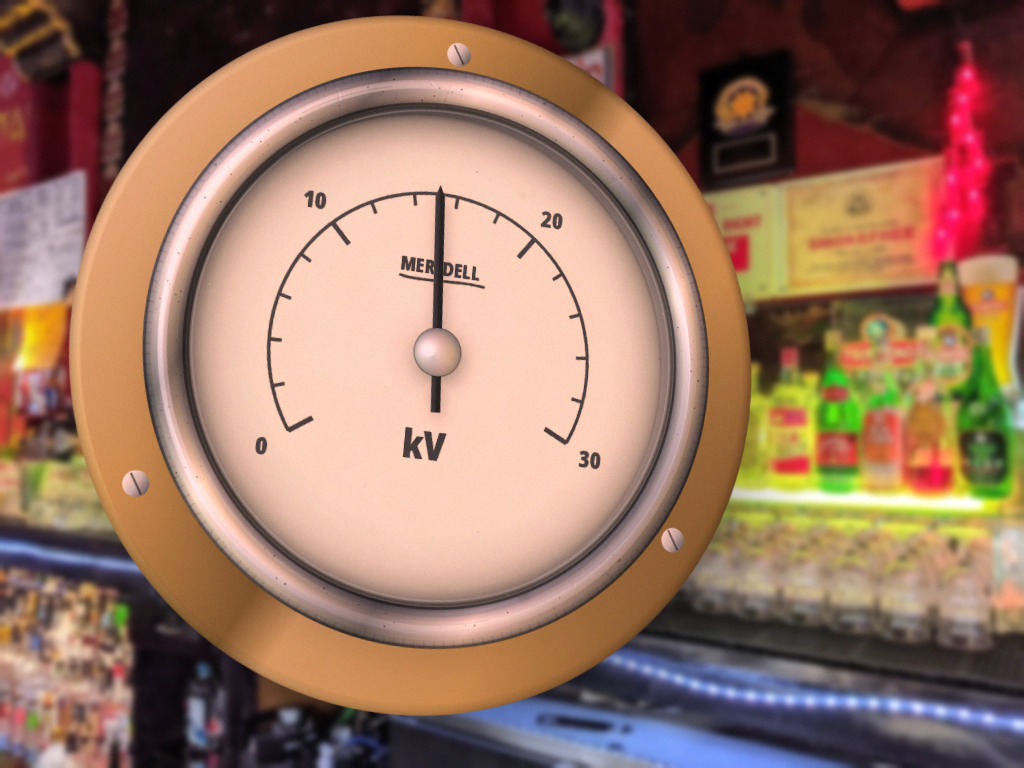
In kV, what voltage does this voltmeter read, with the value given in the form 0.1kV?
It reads 15kV
